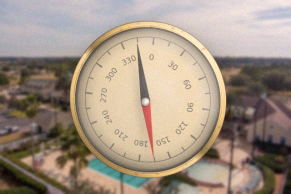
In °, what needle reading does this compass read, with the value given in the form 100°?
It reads 165°
